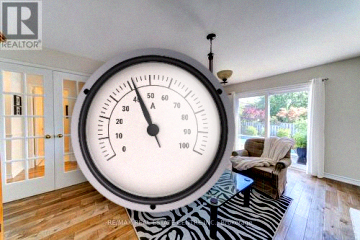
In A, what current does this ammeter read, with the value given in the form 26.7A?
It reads 42A
